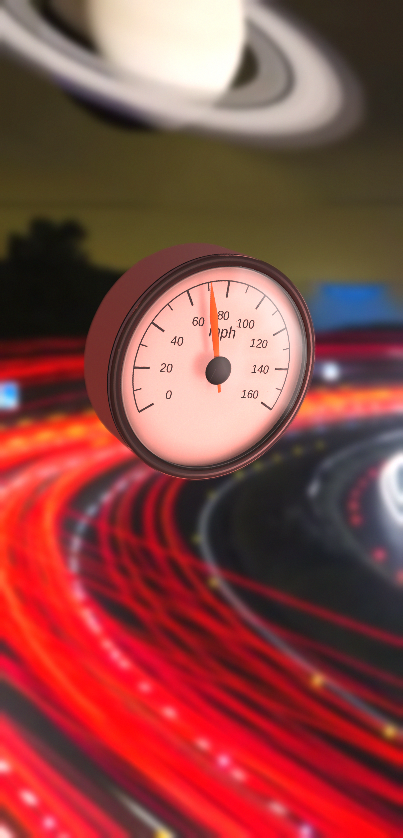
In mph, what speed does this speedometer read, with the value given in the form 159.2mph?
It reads 70mph
